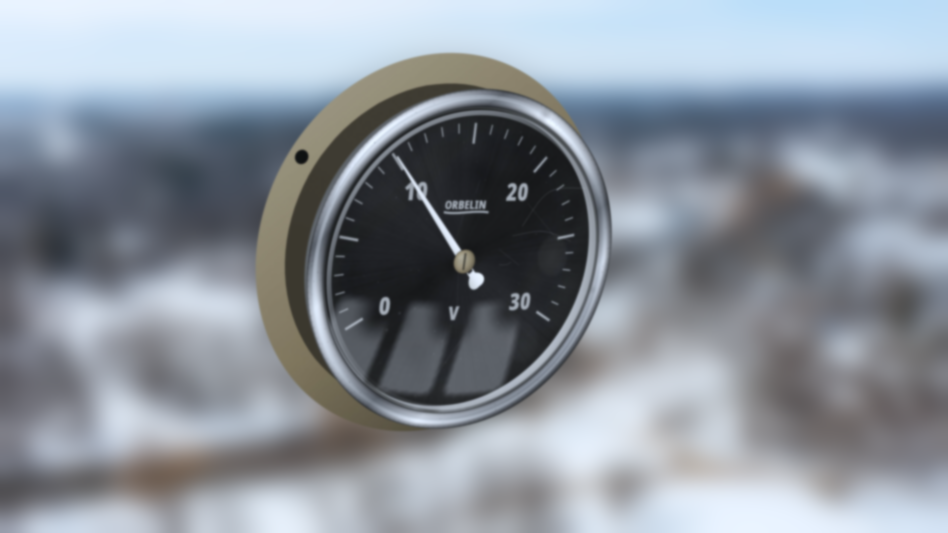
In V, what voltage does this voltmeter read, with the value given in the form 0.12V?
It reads 10V
